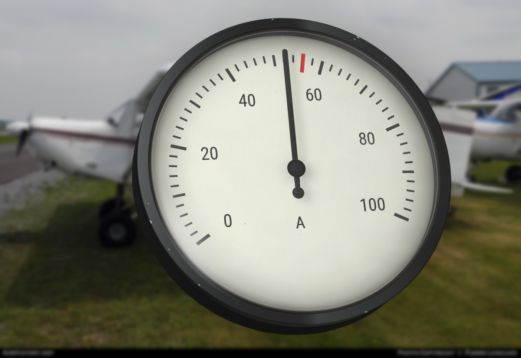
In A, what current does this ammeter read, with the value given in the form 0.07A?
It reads 52A
